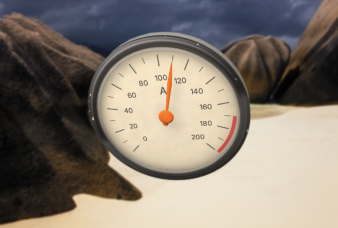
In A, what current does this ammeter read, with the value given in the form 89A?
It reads 110A
